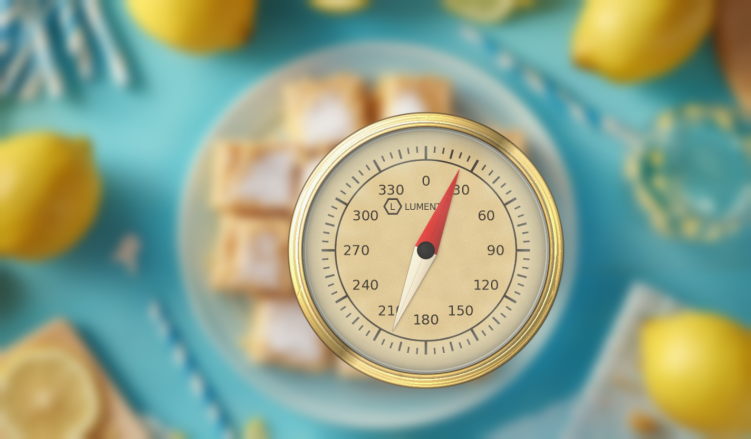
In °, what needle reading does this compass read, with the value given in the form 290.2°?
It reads 22.5°
